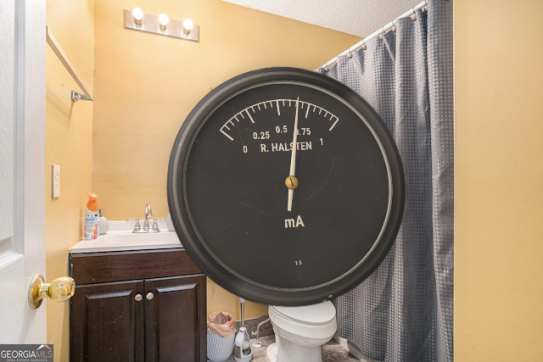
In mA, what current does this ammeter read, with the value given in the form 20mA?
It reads 0.65mA
